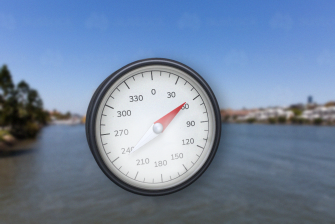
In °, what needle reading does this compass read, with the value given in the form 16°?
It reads 55°
